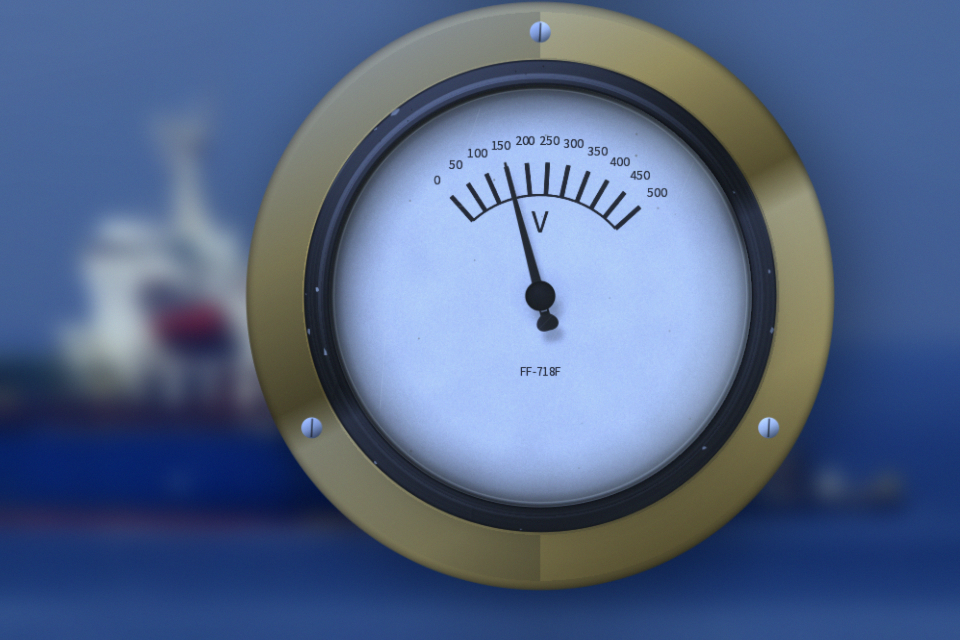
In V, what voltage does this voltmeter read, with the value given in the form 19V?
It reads 150V
